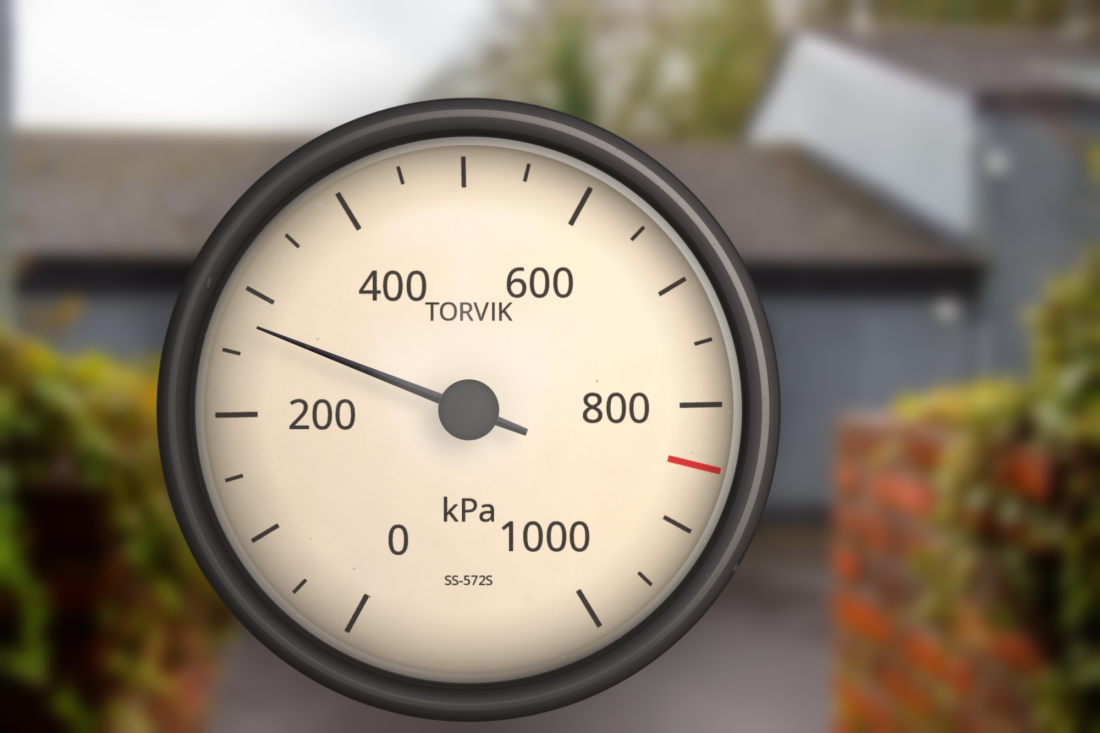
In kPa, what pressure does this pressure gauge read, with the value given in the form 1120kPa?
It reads 275kPa
